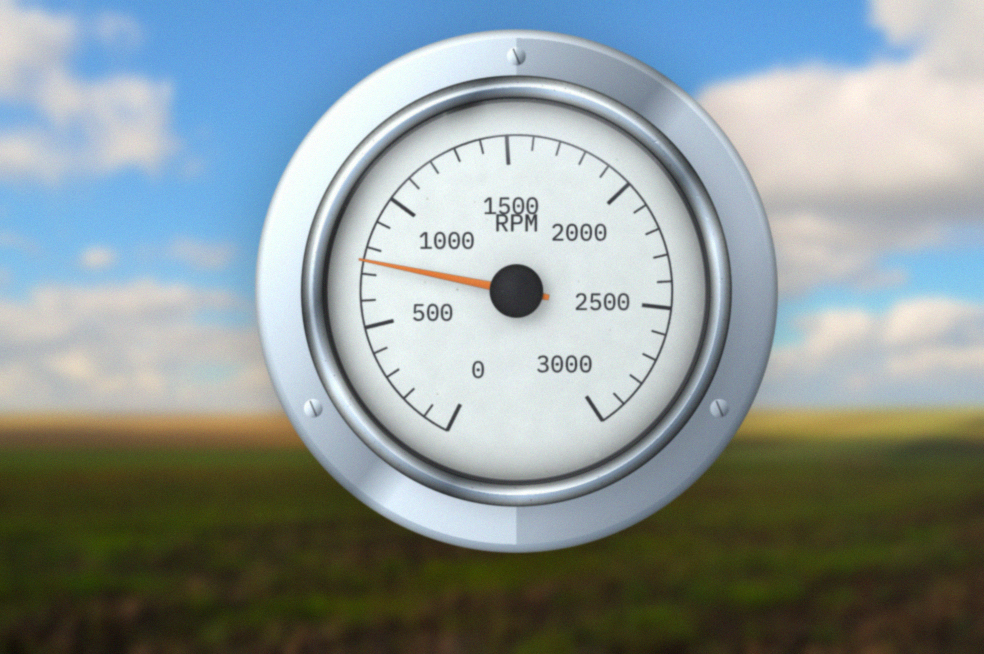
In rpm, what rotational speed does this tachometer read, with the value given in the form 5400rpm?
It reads 750rpm
